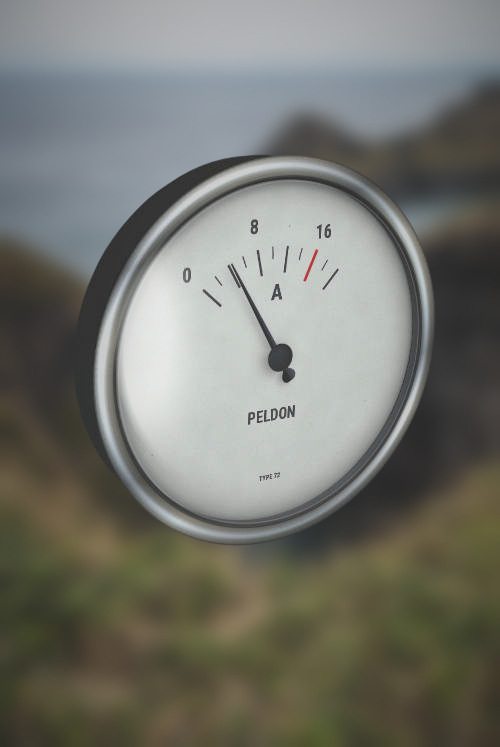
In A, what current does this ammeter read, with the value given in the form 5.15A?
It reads 4A
